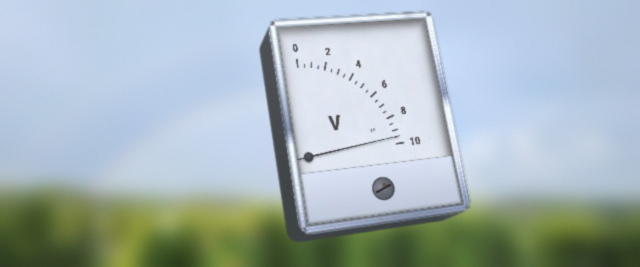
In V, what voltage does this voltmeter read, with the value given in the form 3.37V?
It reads 9.5V
